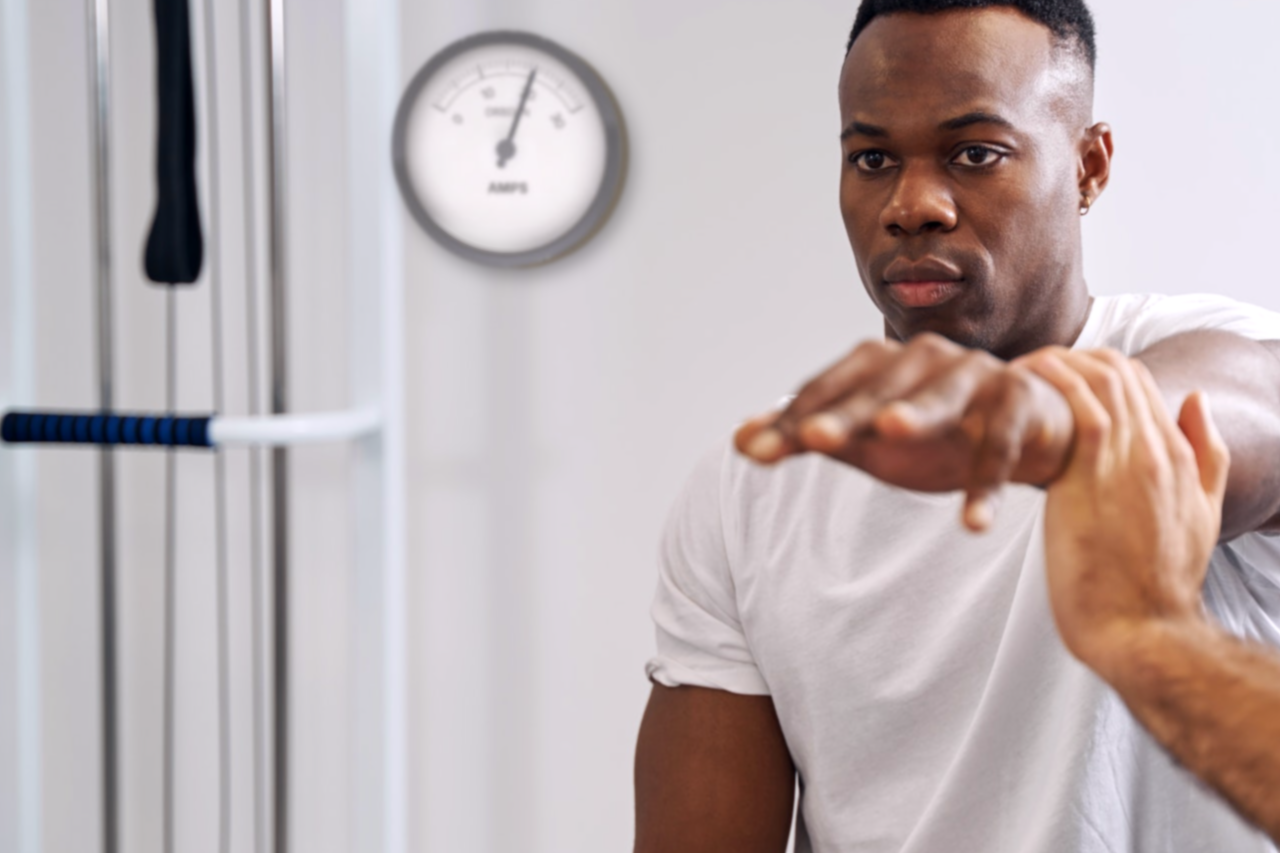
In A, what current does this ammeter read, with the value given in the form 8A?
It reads 20A
